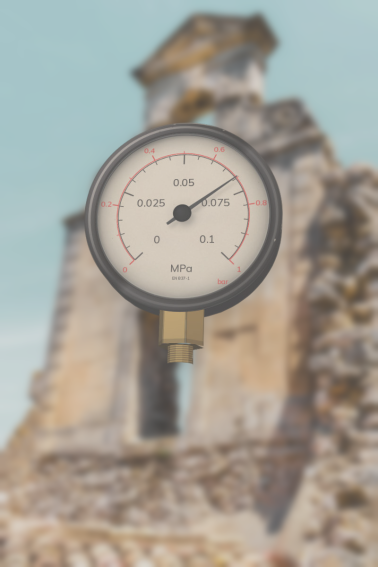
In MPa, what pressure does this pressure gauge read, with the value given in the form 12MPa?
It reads 0.07MPa
